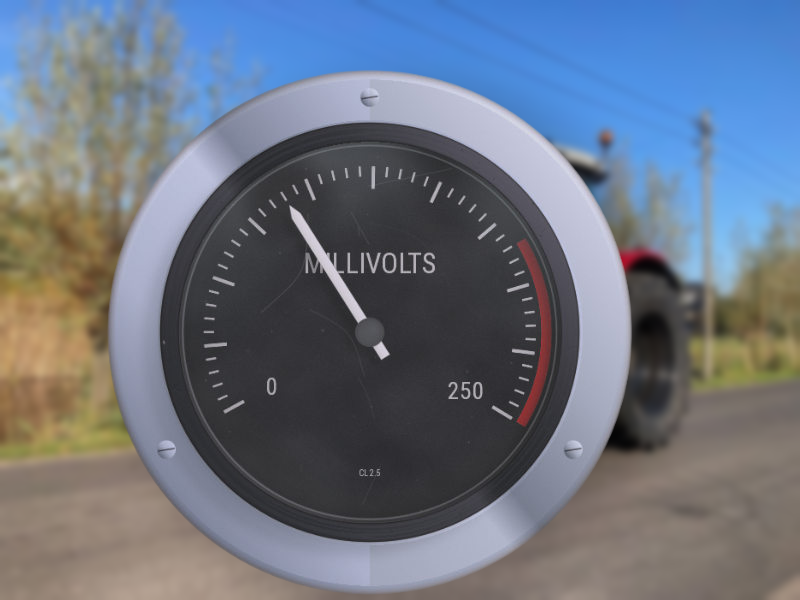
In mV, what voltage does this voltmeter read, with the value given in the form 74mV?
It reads 90mV
